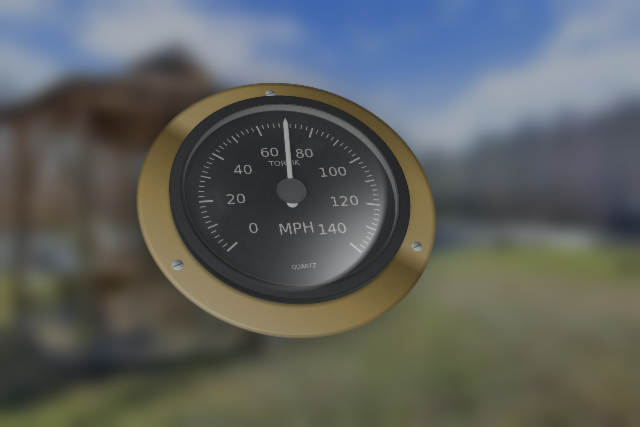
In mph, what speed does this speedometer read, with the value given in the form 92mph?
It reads 70mph
